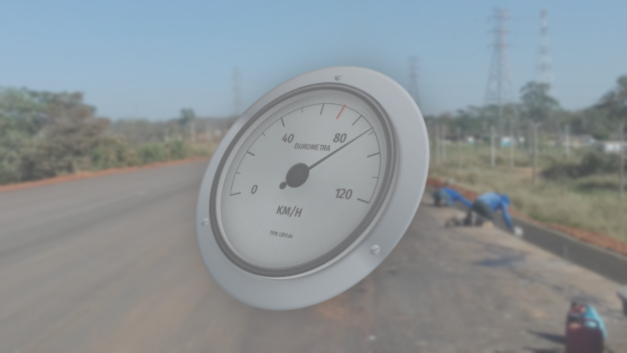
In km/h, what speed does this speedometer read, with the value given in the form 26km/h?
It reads 90km/h
